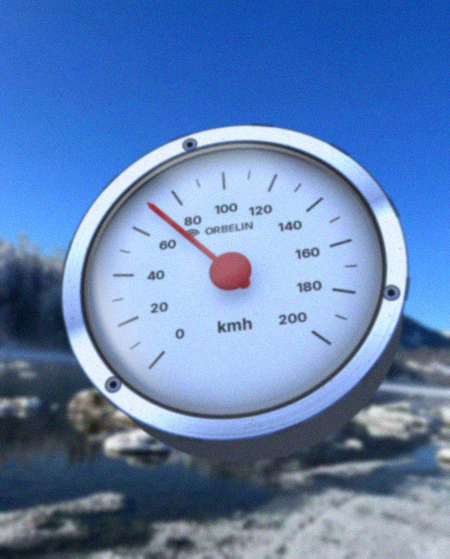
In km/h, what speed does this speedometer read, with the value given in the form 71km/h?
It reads 70km/h
